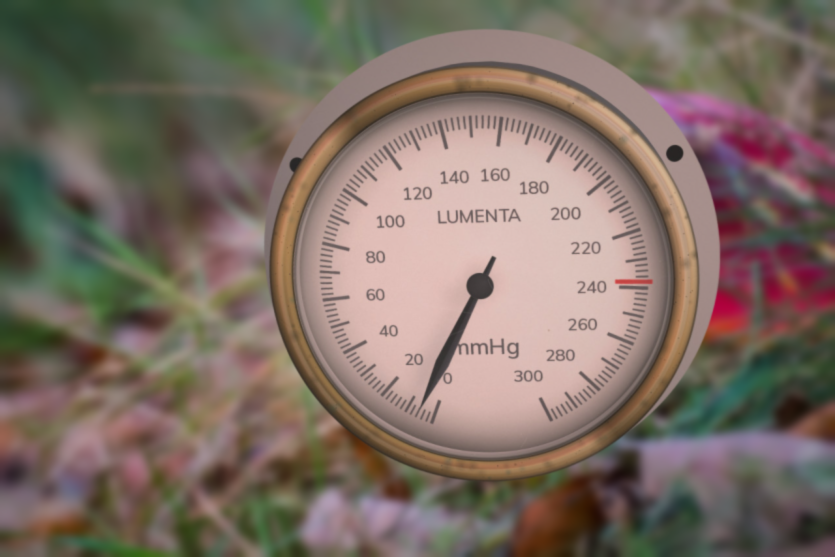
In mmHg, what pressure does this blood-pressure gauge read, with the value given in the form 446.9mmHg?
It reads 6mmHg
